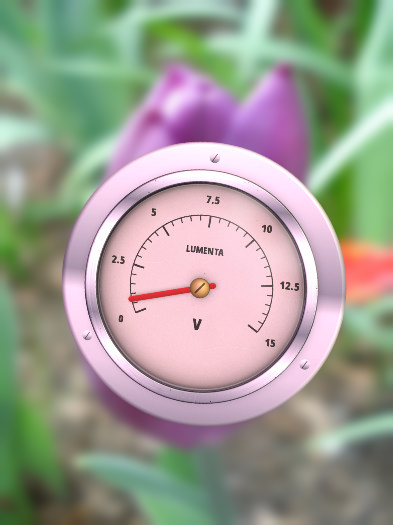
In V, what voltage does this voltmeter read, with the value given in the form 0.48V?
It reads 0.75V
